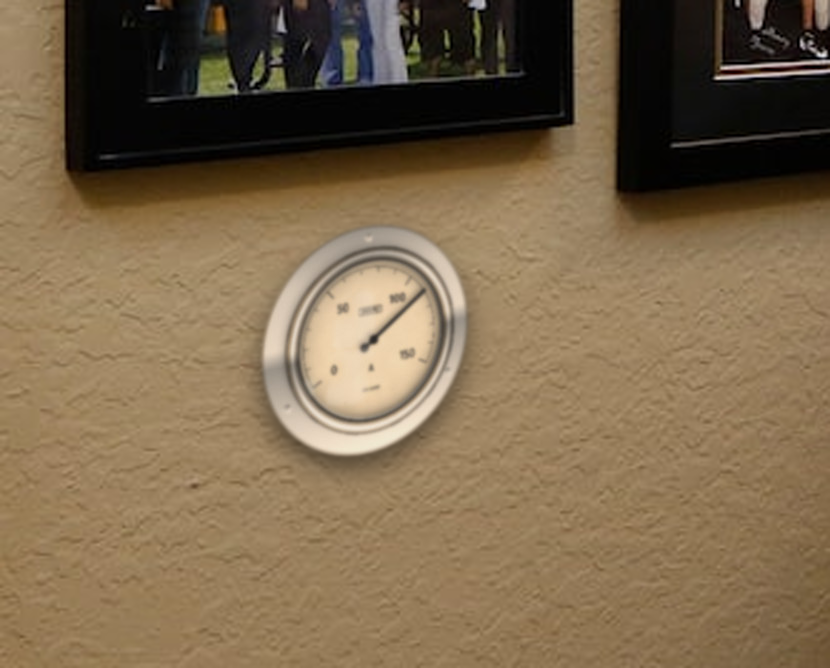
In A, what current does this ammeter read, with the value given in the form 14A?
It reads 110A
